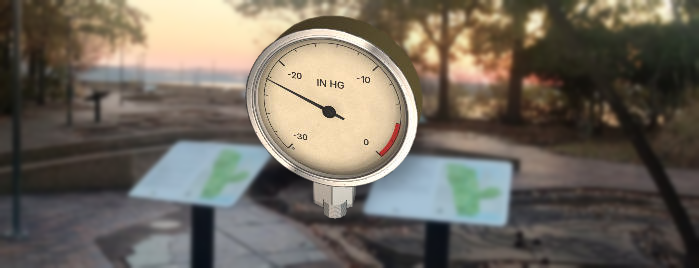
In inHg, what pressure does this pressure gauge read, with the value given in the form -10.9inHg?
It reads -22inHg
